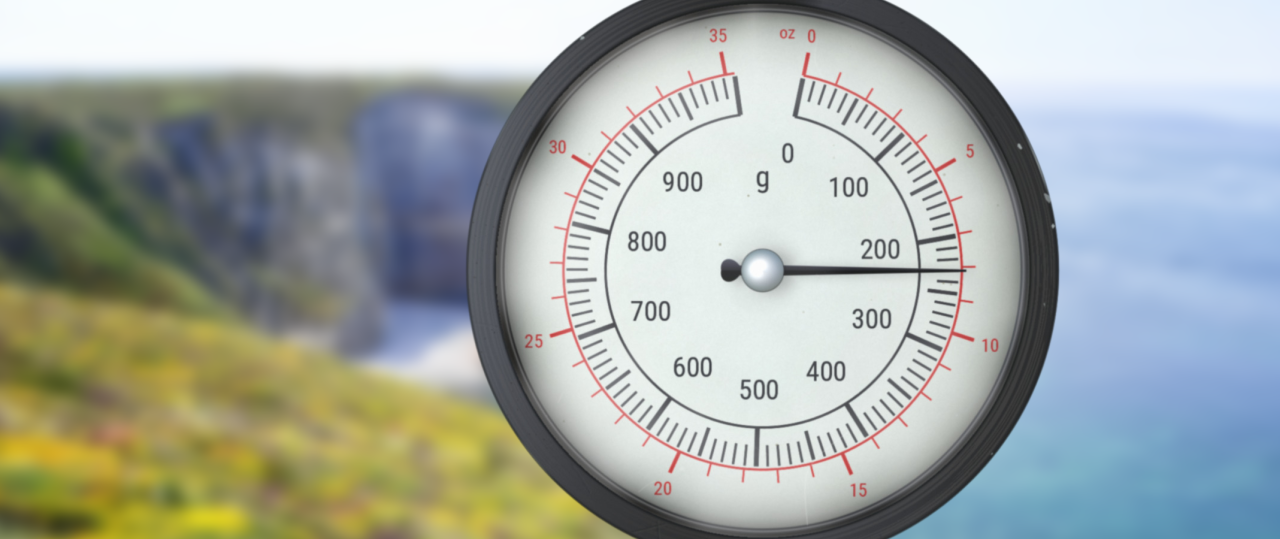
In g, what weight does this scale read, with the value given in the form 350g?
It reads 230g
